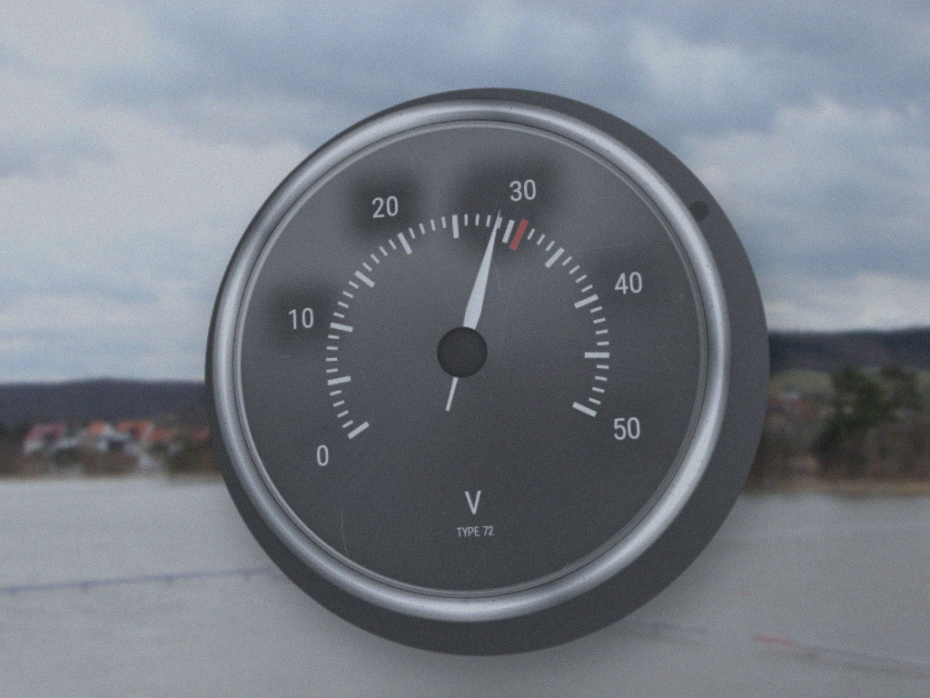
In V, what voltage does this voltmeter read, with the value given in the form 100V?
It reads 29V
